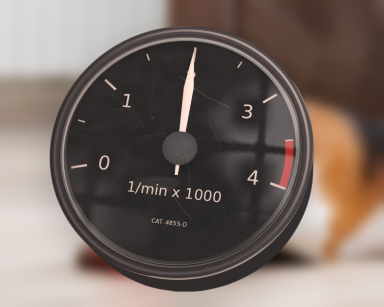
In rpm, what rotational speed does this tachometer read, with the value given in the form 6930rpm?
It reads 2000rpm
